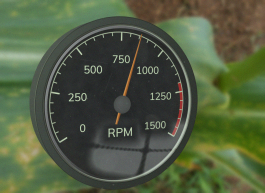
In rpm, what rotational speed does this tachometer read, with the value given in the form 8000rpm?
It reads 850rpm
